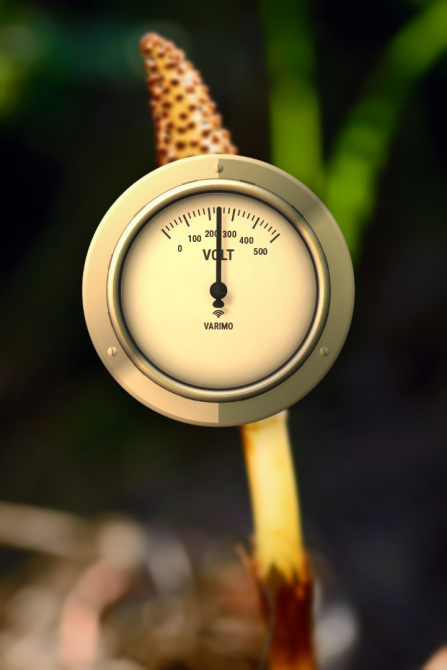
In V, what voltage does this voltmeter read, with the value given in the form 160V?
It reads 240V
